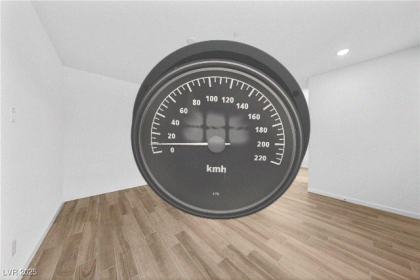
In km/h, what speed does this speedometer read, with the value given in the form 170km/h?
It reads 10km/h
